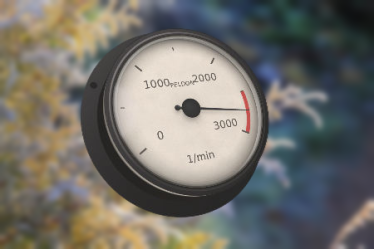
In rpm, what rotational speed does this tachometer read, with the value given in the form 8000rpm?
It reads 2750rpm
